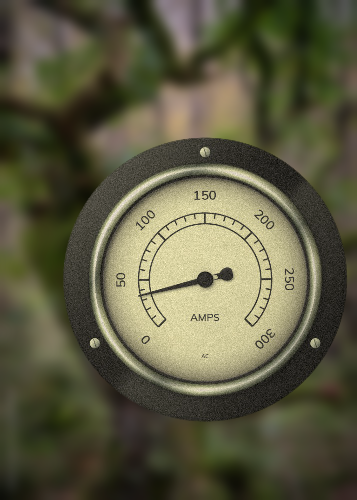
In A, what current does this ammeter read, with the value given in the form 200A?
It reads 35A
